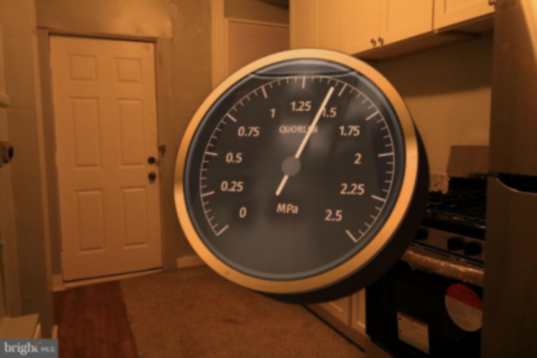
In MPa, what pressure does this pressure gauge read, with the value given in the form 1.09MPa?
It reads 1.45MPa
